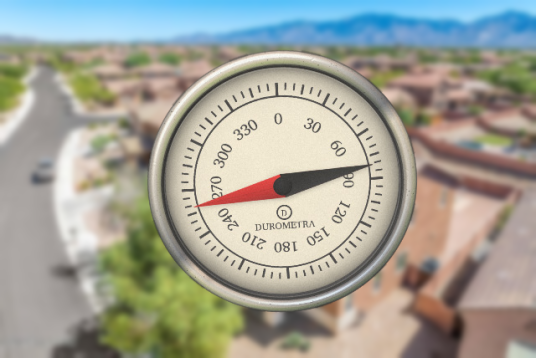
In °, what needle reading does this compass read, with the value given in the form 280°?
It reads 260°
